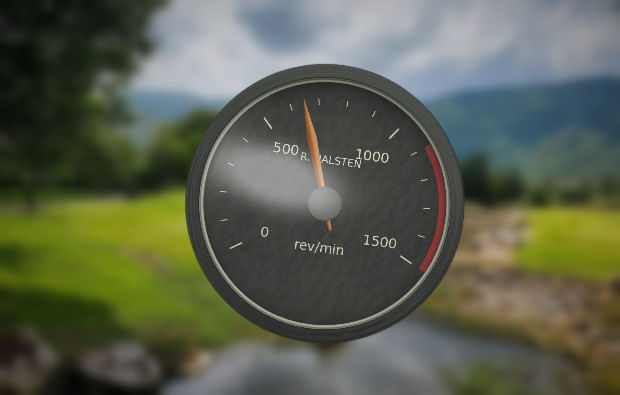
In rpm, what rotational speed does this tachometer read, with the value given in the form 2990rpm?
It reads 650rpm
